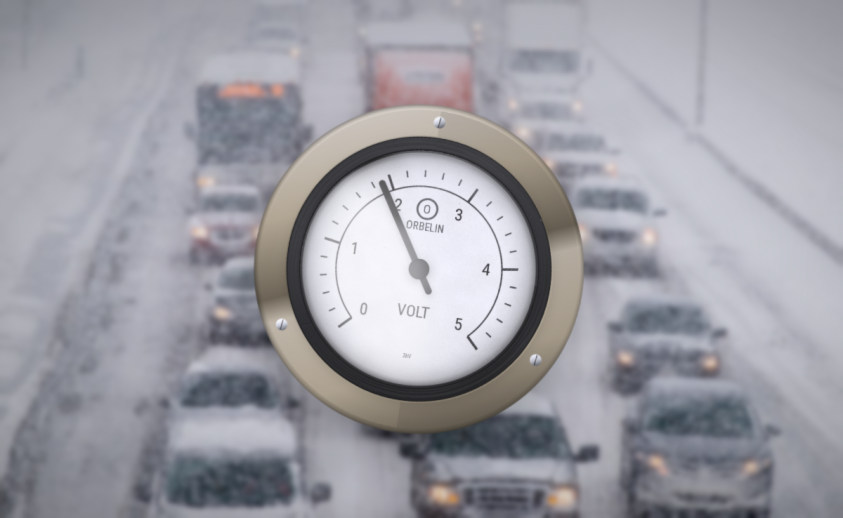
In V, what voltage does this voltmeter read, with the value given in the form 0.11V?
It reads 1.9V
